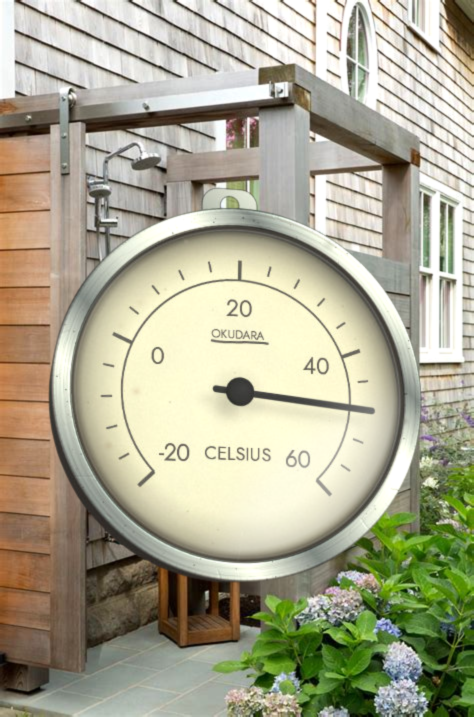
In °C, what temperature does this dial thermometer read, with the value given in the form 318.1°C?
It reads 48°C
